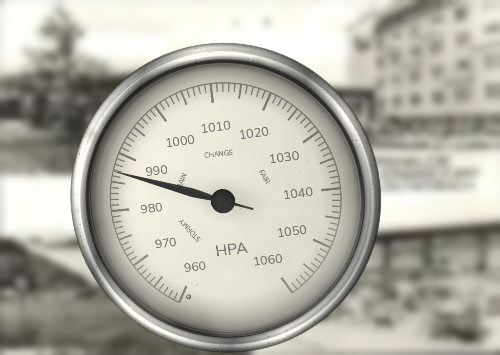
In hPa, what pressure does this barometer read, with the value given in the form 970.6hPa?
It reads 987hPa
